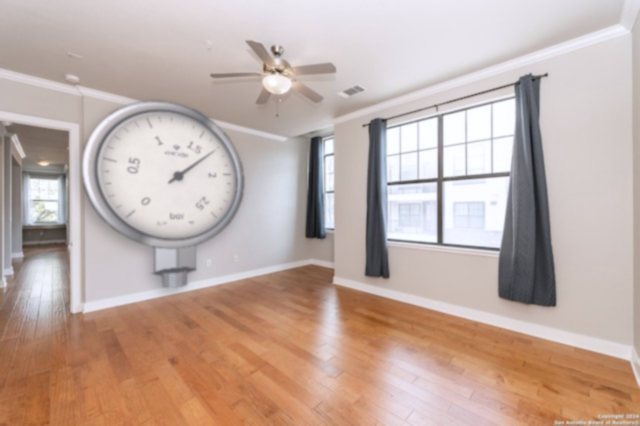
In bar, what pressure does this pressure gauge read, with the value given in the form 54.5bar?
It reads 1.7bar
